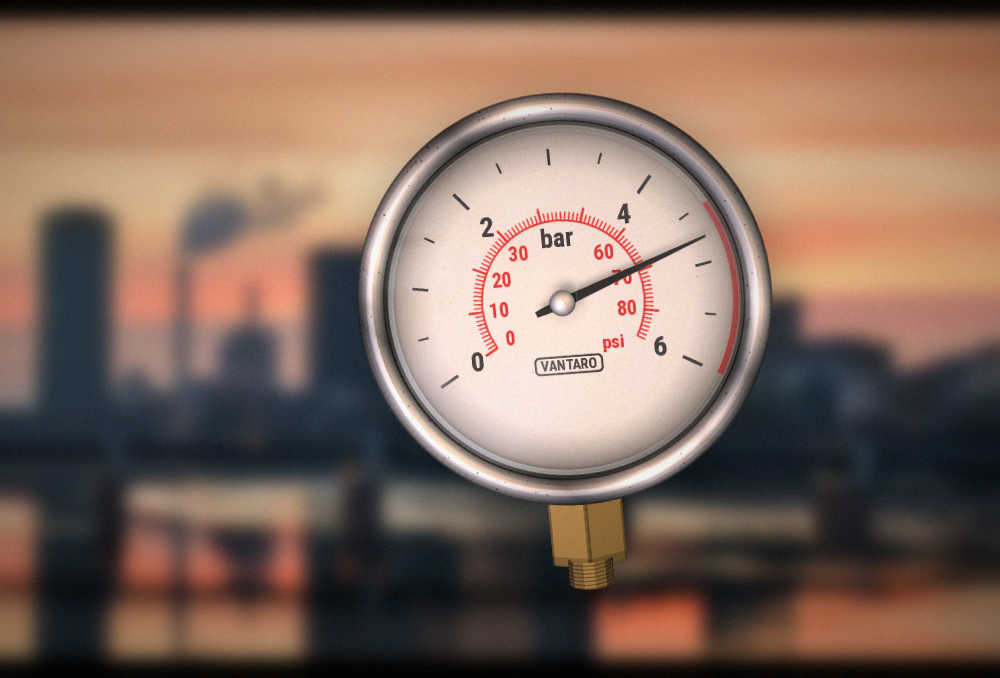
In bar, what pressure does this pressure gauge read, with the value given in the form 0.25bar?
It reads 4.75bar
